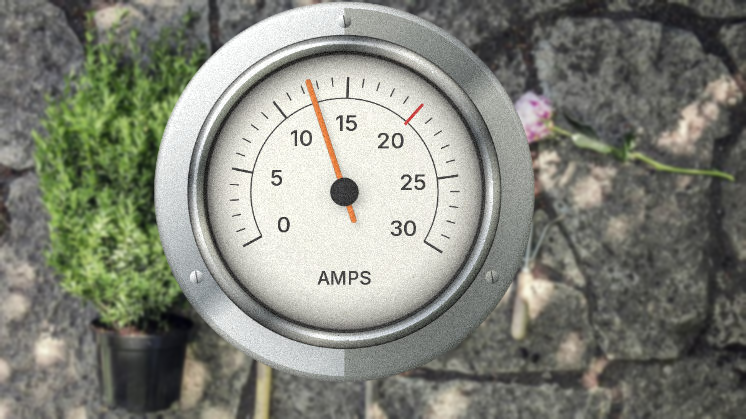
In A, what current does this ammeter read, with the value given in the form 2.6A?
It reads 12.5A
